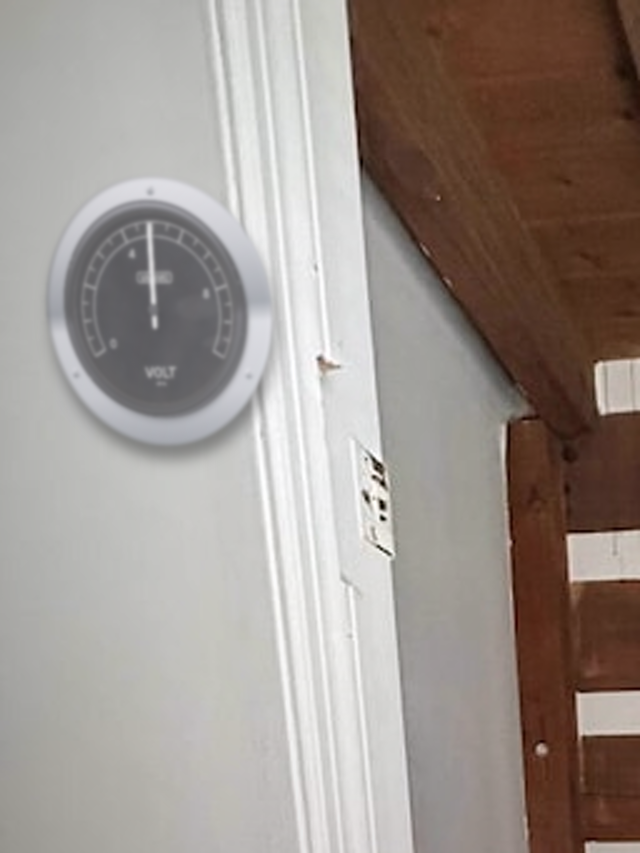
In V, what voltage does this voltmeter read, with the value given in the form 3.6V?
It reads 5V
